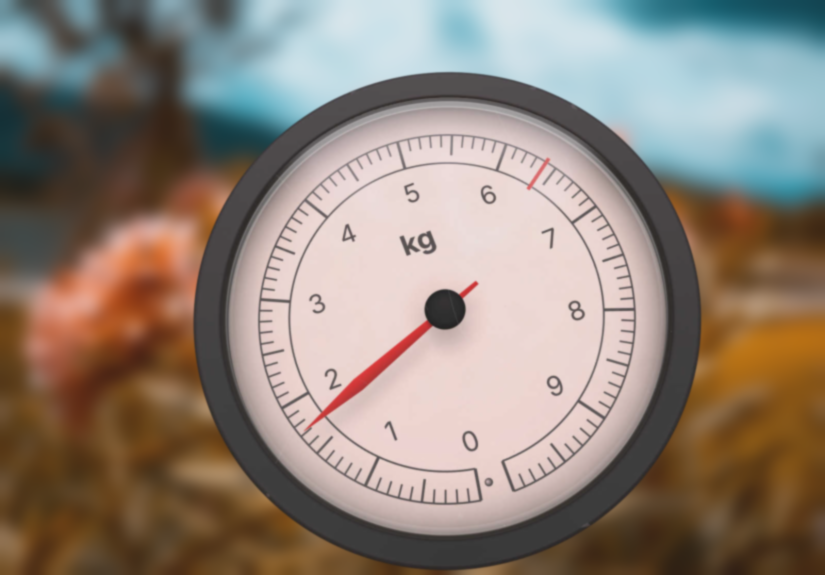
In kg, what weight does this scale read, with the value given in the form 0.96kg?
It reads 1.7kg
